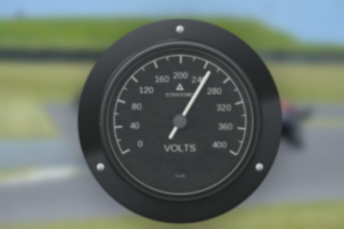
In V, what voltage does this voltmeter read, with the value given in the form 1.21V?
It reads 250V
